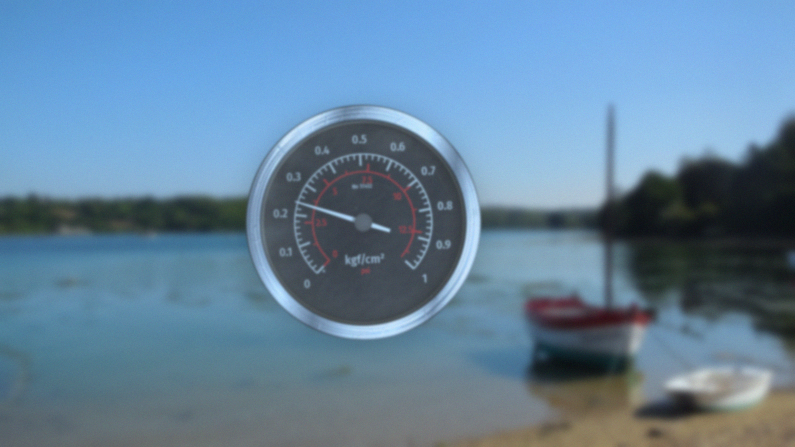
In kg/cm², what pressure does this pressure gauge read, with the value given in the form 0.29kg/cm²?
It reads 0.24kg/cm²
